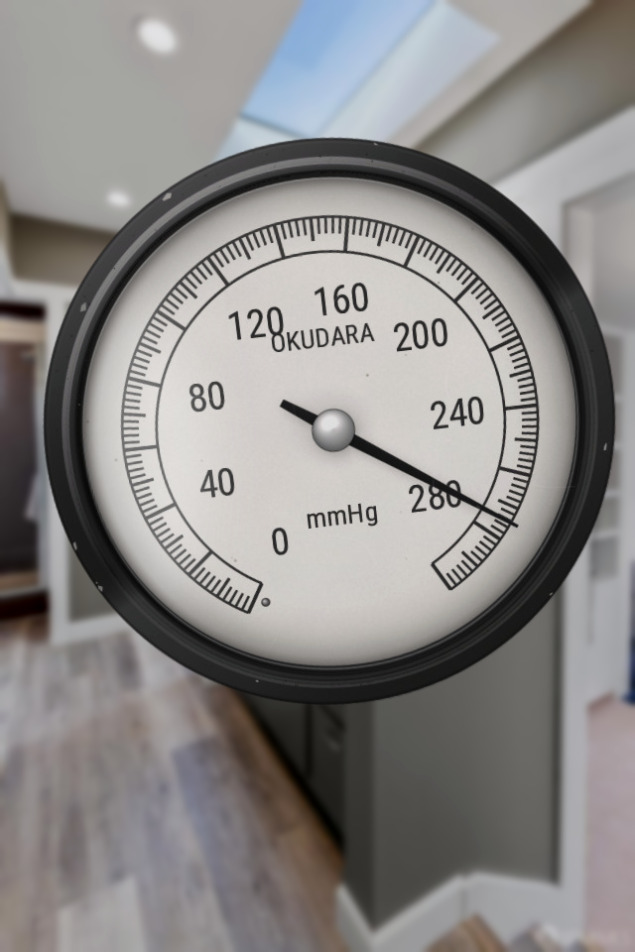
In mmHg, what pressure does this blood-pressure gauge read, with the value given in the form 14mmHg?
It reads 274mmHg
